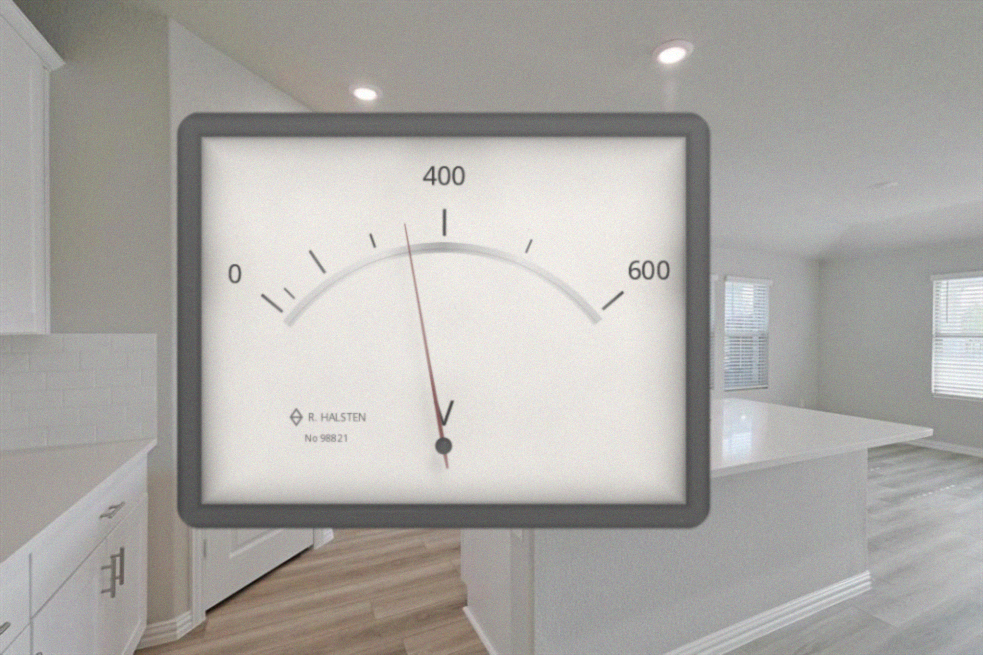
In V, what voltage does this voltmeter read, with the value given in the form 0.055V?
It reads 350V
